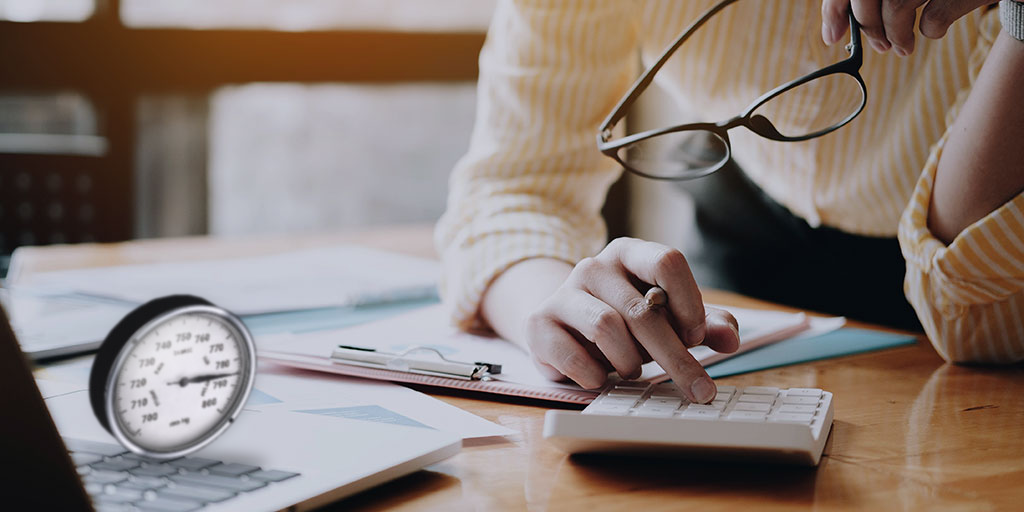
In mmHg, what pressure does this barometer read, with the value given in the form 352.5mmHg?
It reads 785mmHg
